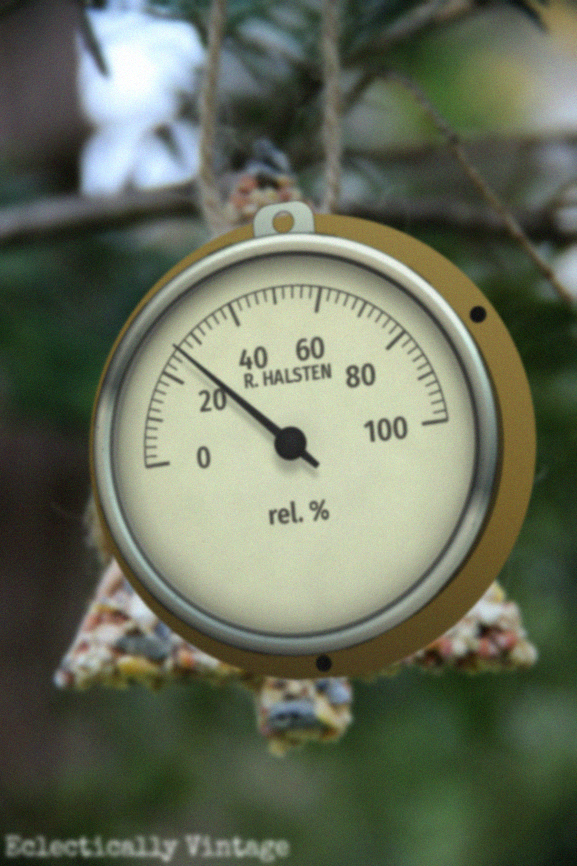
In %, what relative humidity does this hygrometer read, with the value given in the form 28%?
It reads 26%
